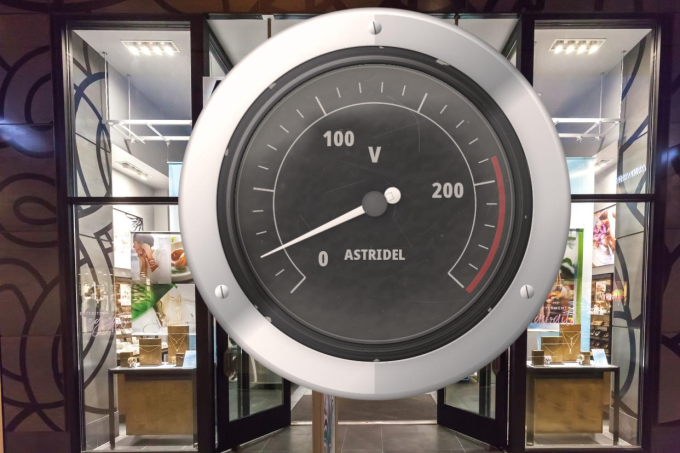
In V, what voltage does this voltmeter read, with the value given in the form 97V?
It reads 20V
